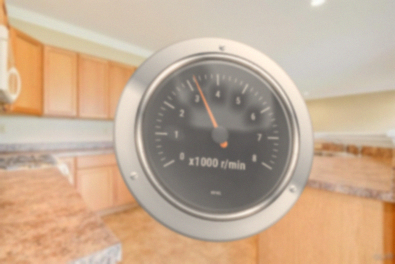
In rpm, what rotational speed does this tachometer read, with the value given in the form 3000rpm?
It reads 3200rpm
